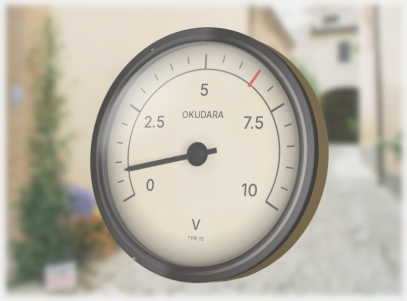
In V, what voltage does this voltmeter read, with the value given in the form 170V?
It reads 0.75V
